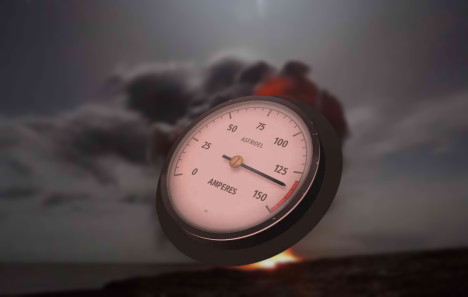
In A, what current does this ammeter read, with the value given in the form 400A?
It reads 135A
